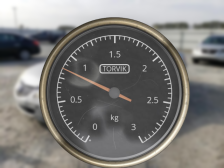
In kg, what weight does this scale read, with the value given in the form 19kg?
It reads 0.85kg
